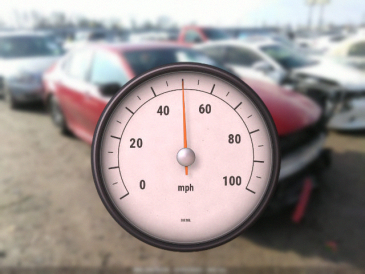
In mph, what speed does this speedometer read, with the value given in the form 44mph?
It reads 50mph
